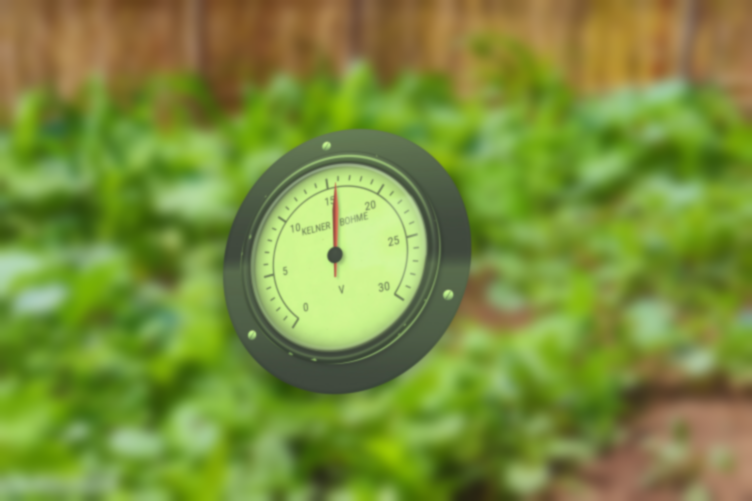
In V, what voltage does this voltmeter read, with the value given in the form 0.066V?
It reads 16V
